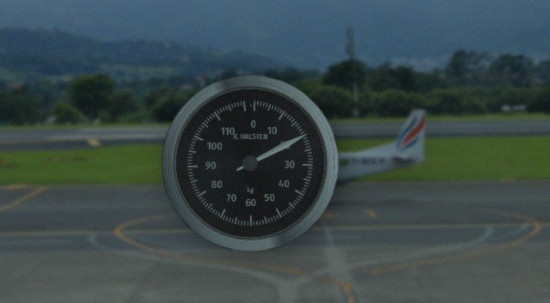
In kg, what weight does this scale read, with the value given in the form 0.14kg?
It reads 20kg
